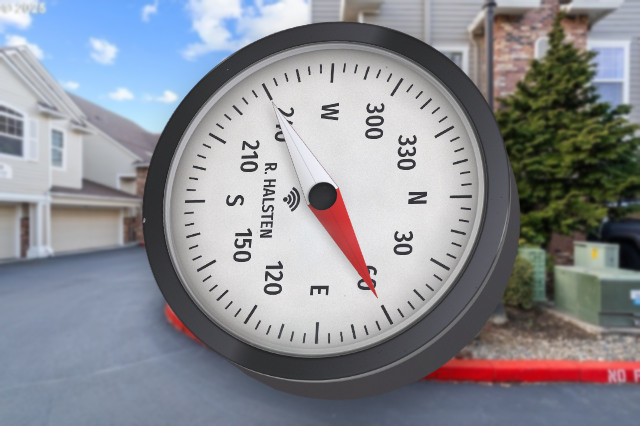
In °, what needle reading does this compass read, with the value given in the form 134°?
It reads 60°
